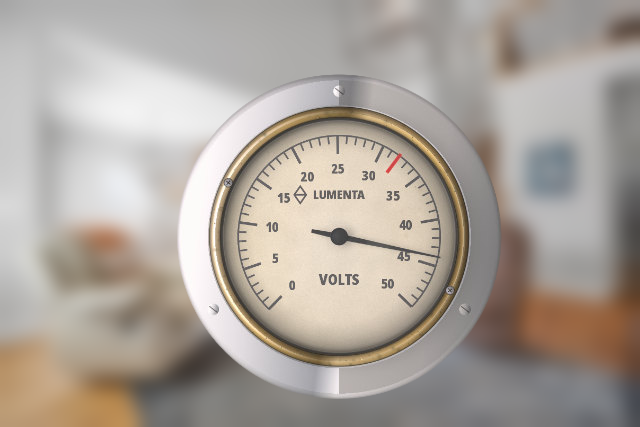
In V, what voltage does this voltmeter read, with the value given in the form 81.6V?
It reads 44V
